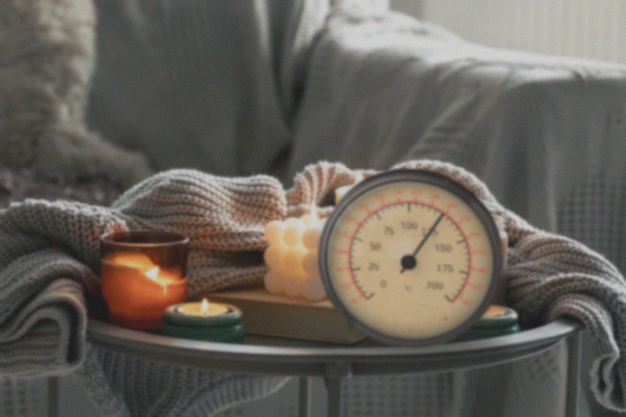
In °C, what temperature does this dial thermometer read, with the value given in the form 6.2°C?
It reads 125°C
